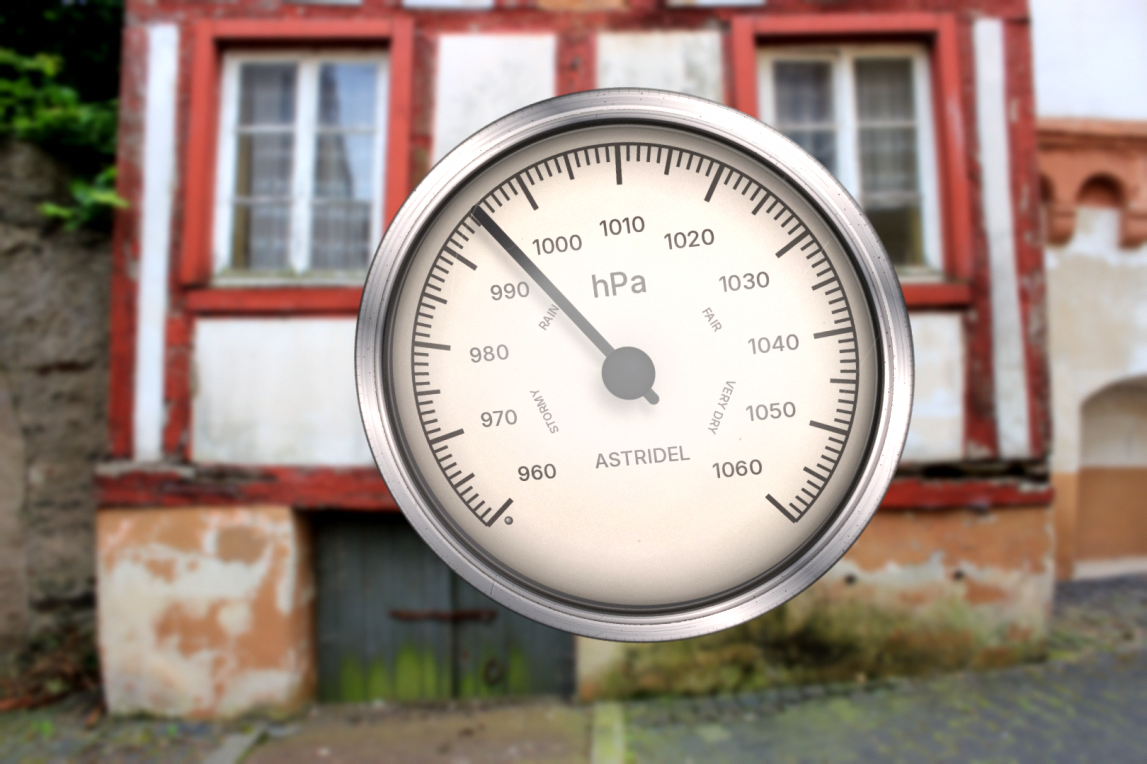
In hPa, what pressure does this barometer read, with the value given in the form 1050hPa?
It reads 995hPa
